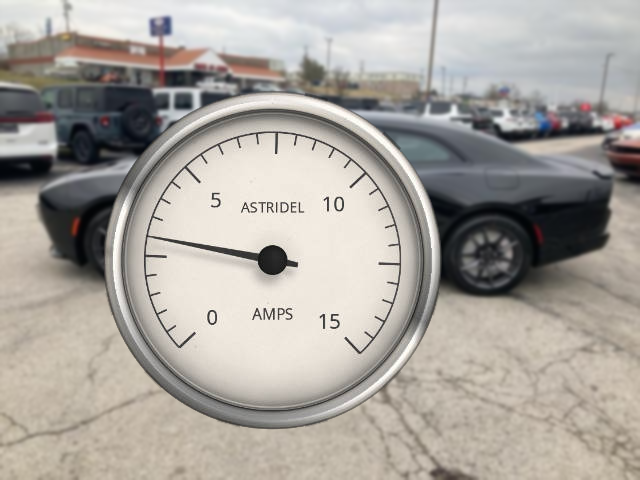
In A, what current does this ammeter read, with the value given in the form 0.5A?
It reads 3A
